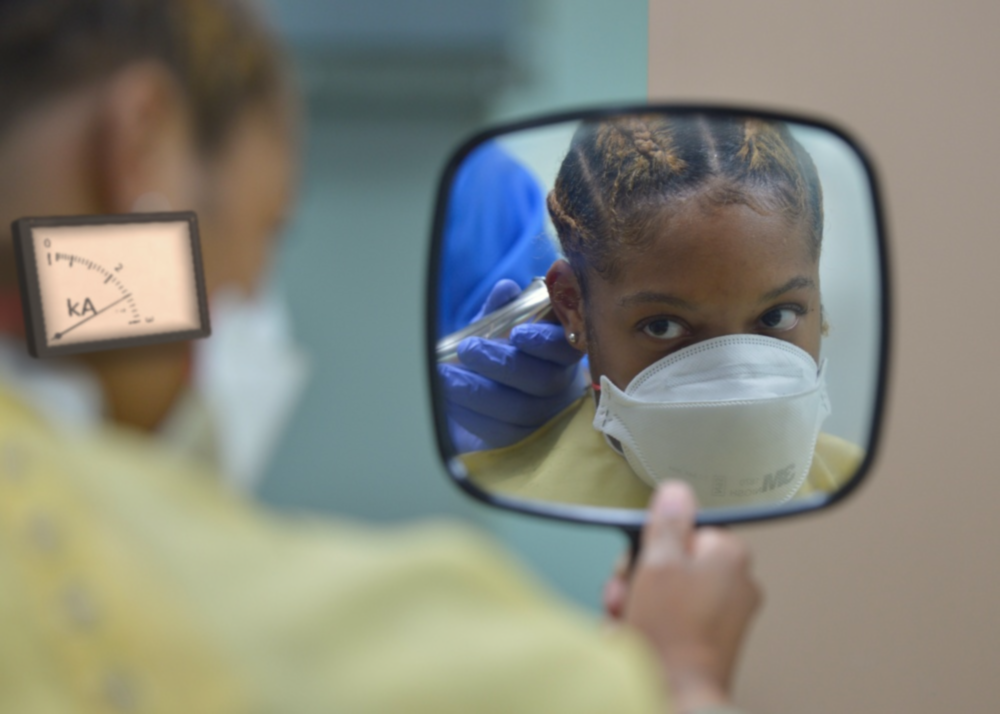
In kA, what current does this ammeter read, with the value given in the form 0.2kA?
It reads 2.5kA
